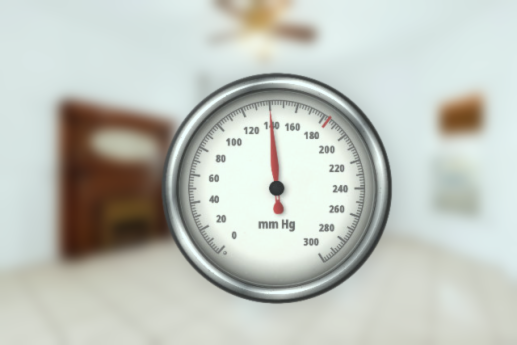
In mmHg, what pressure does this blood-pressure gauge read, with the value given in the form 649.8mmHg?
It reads 140mmHg
